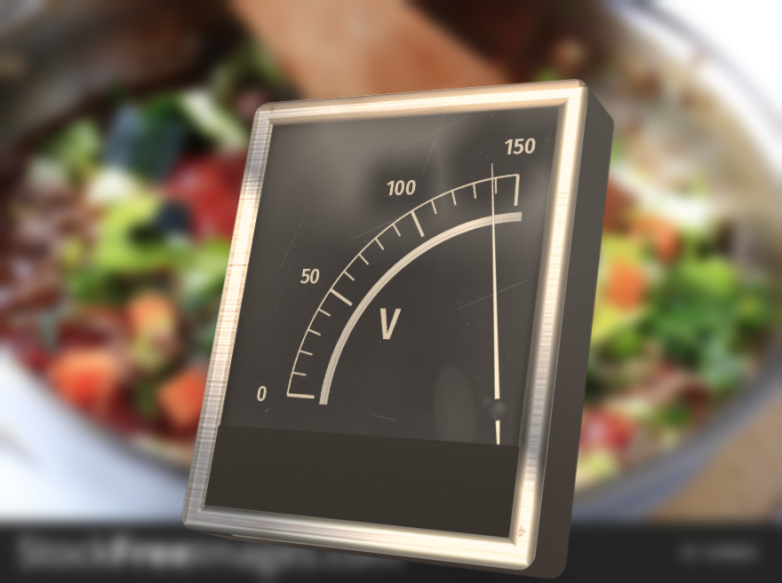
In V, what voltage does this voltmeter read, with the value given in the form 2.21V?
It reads 140V
